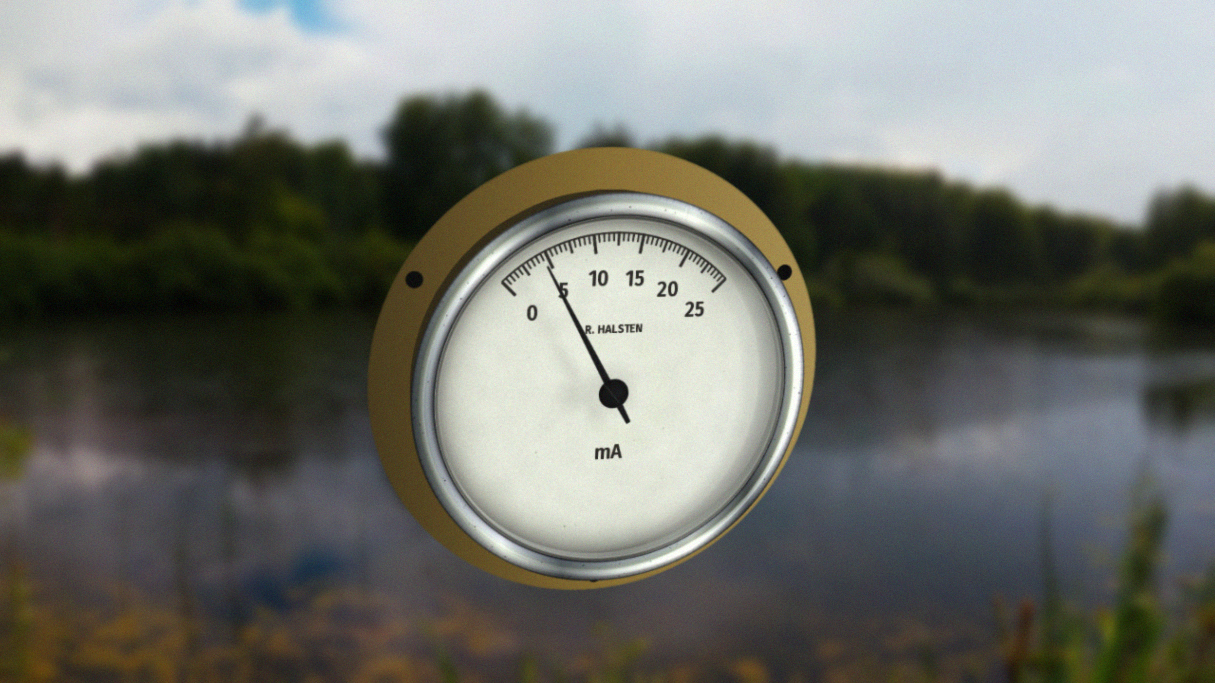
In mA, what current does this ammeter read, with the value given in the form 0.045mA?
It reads 4.5mA
